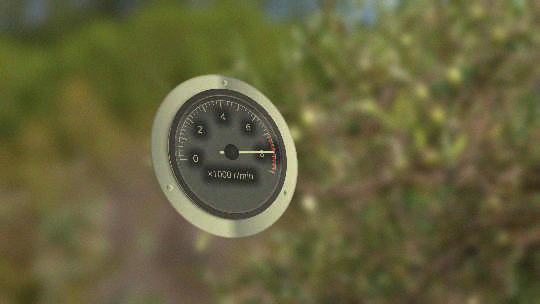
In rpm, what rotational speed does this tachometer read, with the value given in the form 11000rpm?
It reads 8000rpm
